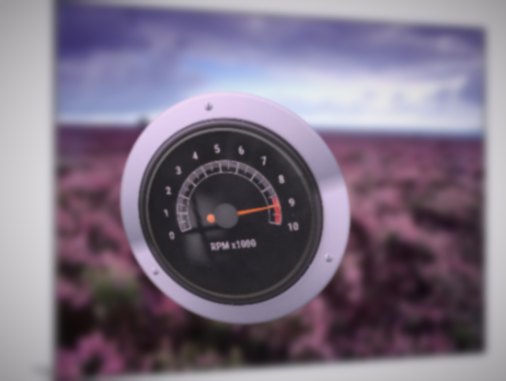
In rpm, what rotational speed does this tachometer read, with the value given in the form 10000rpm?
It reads 9000rpm
